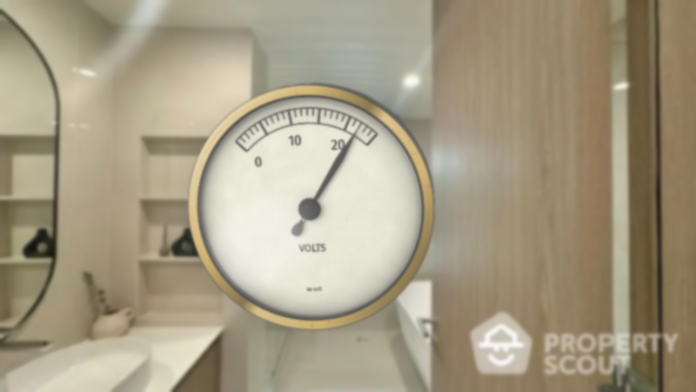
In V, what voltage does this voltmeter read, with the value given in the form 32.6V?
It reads 22V
